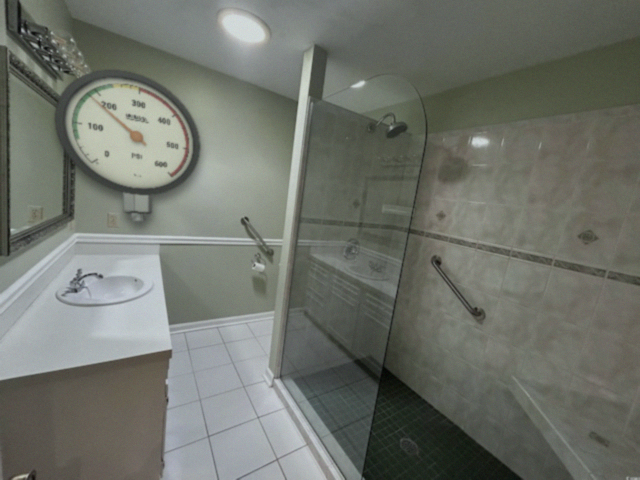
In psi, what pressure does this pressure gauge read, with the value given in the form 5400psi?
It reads 180psi
